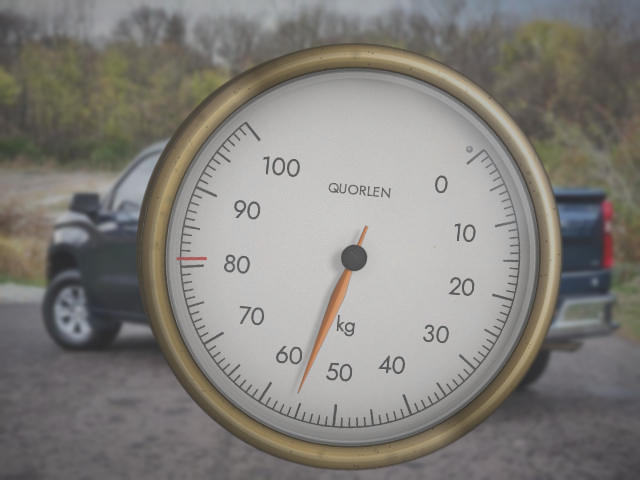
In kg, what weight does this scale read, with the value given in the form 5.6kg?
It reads 56kg
